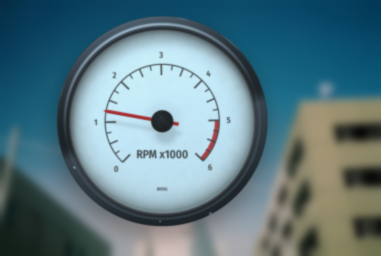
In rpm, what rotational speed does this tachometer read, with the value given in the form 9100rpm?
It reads 1250rpm
